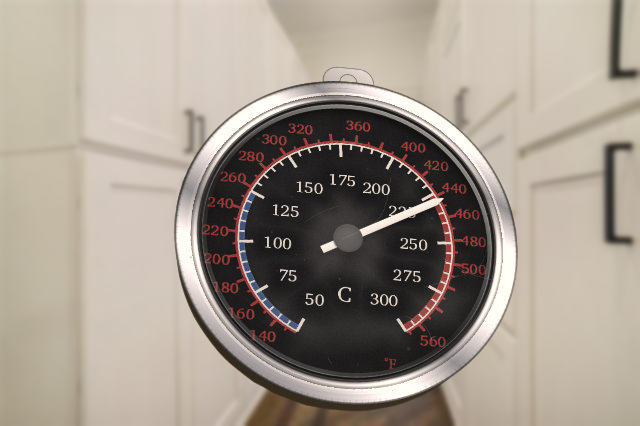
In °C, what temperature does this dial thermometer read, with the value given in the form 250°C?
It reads 230°C
